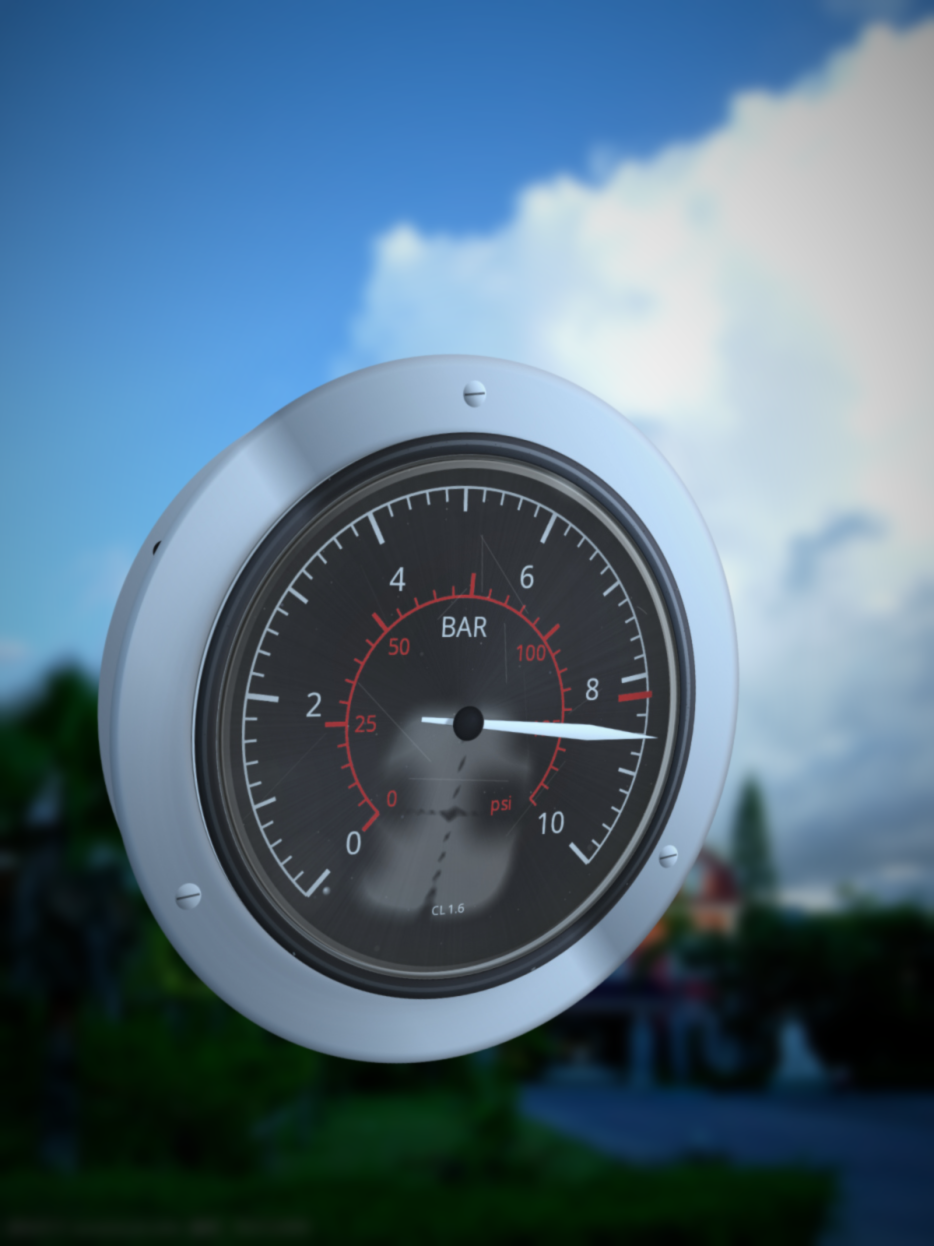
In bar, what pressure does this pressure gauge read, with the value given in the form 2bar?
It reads 8.6bar
